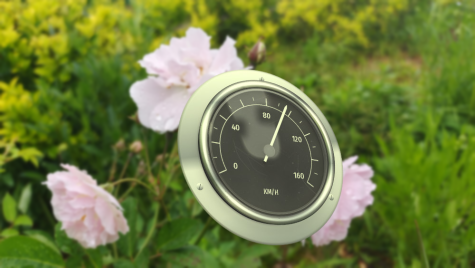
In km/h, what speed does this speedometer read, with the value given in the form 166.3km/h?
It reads 95km/h
